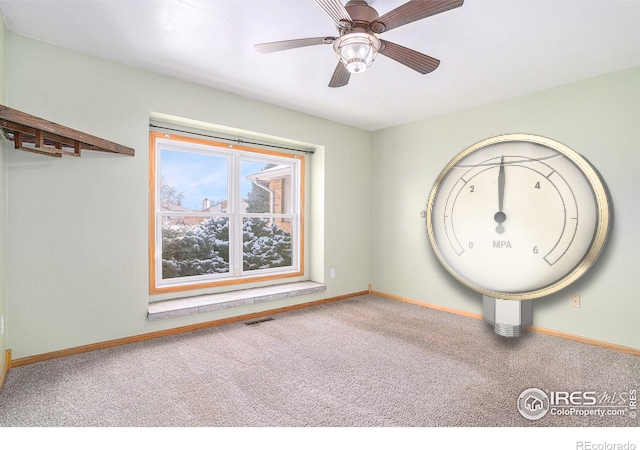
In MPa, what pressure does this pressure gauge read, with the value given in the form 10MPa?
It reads 3MPa
